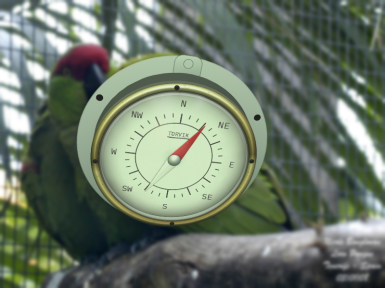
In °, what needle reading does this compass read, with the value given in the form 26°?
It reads 30°
